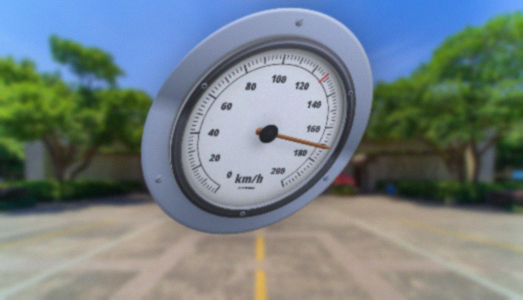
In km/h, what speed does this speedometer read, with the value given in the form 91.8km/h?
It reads 170km/h
